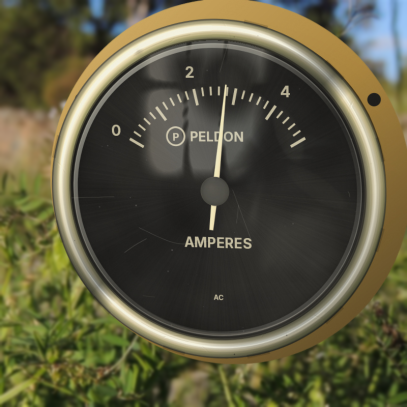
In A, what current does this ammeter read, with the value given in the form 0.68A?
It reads 2.8A
